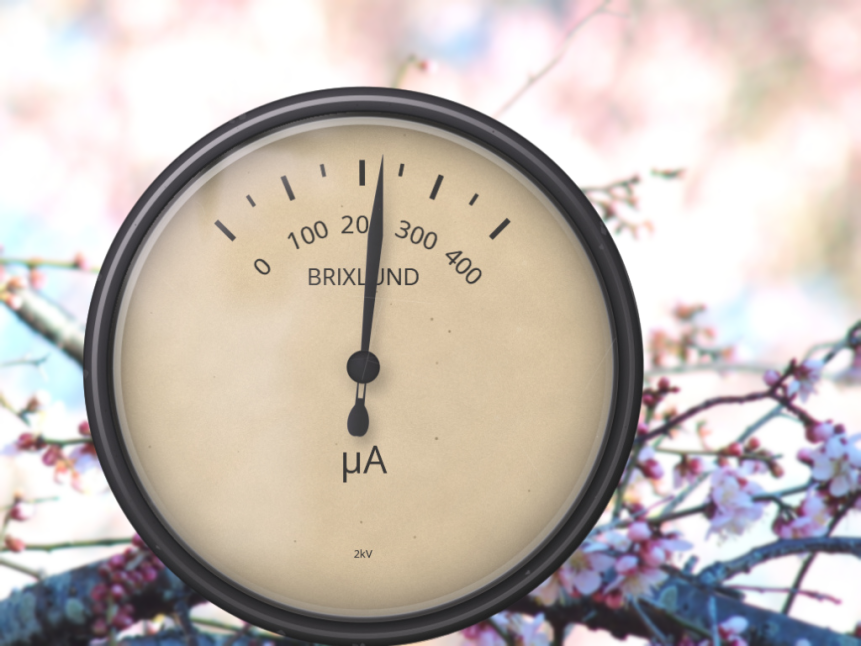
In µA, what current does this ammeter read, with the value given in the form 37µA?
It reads 225µA
